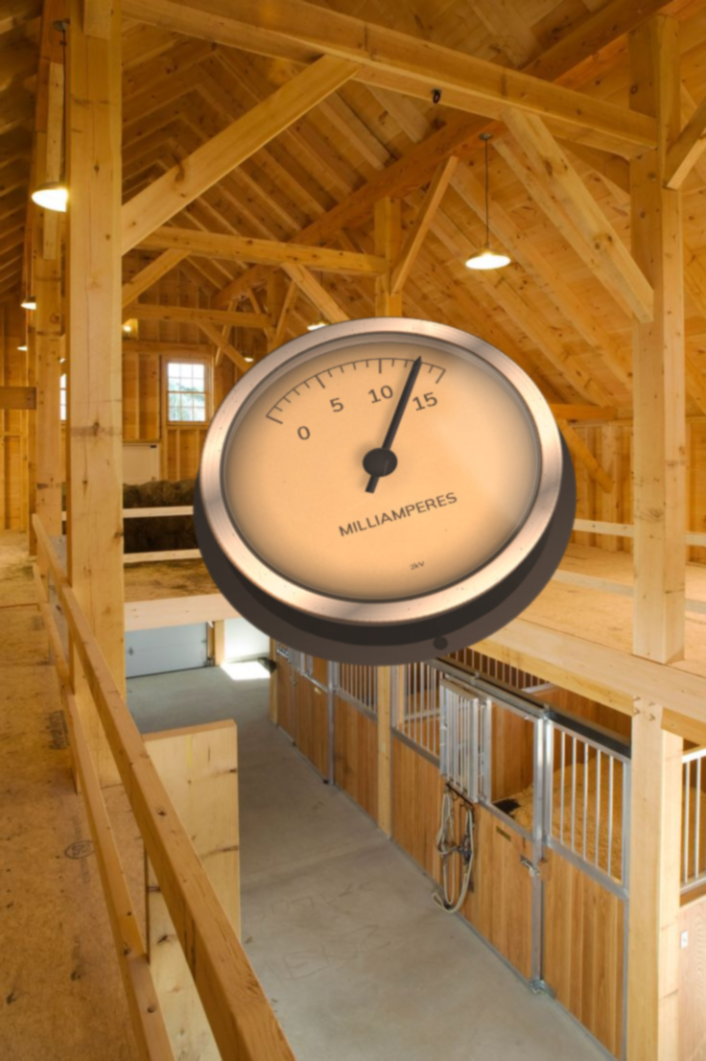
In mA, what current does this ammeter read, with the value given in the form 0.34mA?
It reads 13mA
